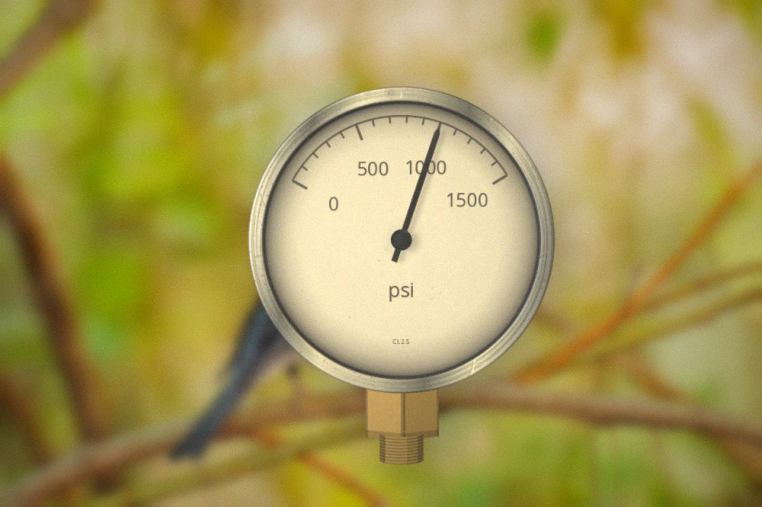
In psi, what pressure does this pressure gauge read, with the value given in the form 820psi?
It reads 1000psi
